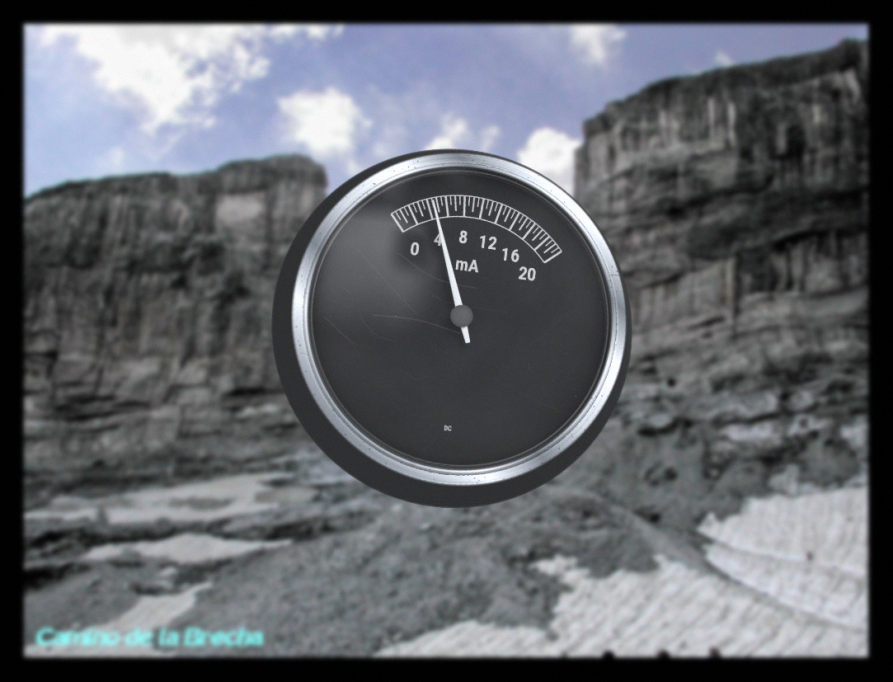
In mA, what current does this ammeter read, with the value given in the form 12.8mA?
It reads 4.5mA
